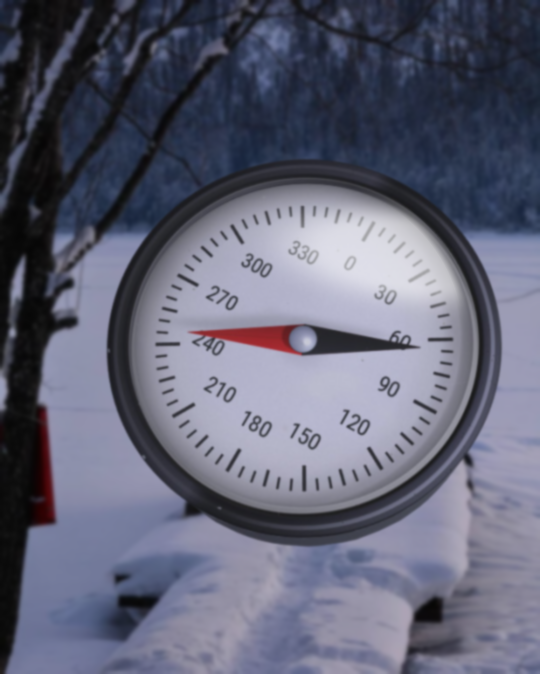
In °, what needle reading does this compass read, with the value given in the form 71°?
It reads 245°
